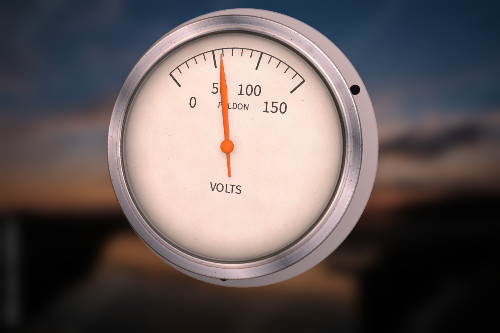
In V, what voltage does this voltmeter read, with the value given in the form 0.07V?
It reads 60V
